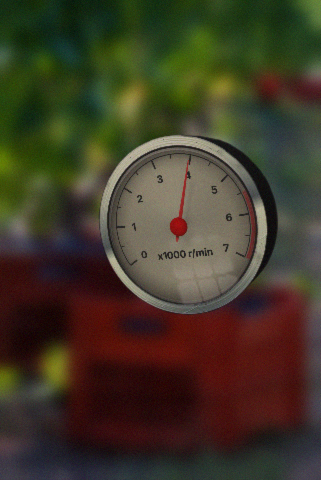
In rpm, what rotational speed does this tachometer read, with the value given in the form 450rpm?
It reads 4000rpm
